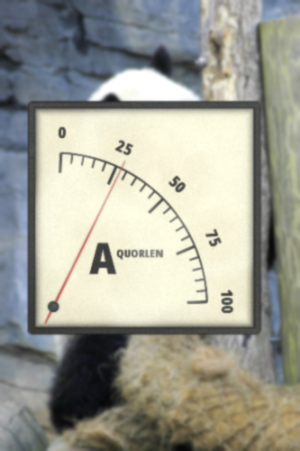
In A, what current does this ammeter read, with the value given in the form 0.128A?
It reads 27.5A
